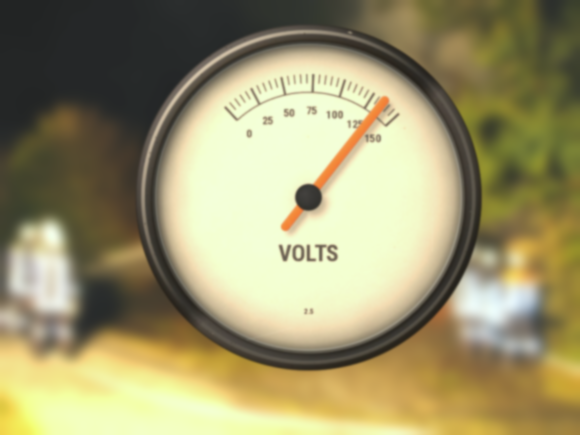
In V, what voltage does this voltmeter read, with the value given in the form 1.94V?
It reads 135V
